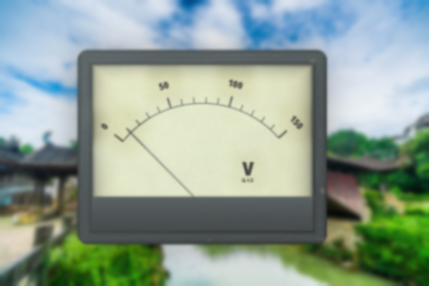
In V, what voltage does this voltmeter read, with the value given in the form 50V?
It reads 10V
